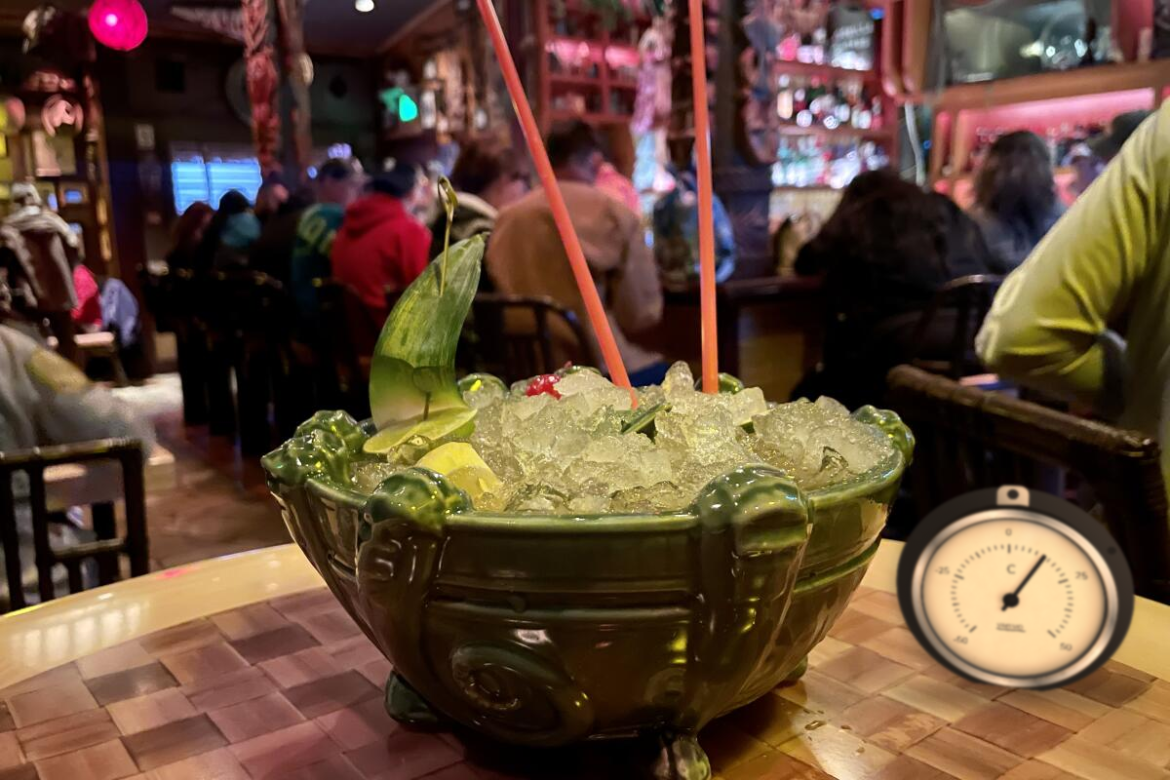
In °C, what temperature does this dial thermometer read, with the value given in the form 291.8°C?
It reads 12.5°C
